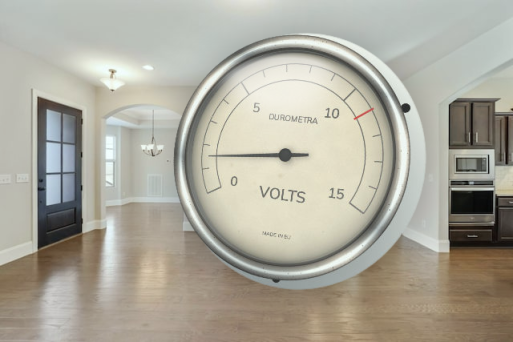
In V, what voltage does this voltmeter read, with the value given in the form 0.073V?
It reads 1.5V
